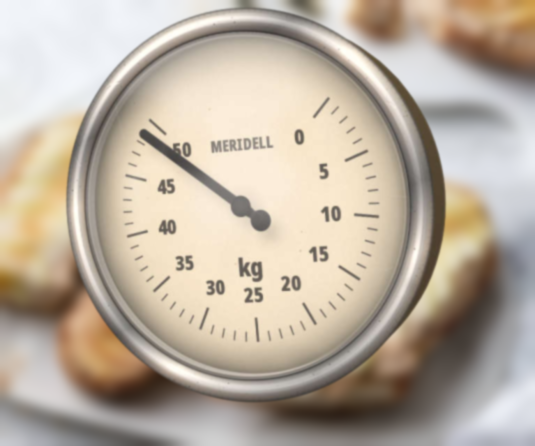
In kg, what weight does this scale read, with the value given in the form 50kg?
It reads 49kg
